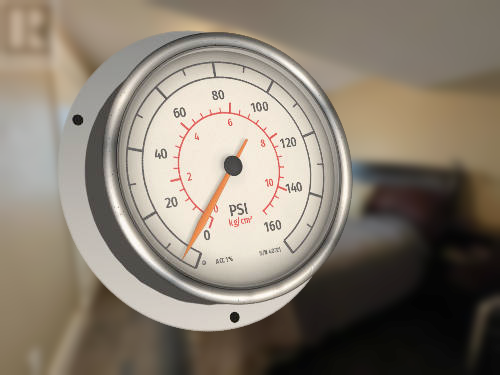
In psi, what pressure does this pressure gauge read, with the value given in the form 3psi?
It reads 5psi
